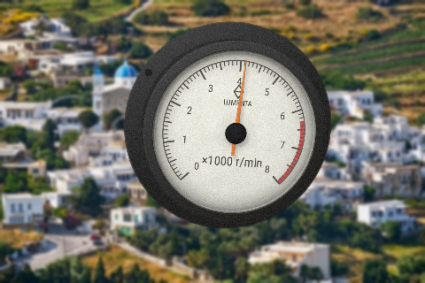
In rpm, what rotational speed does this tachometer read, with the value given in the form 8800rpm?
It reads 4100rpm
